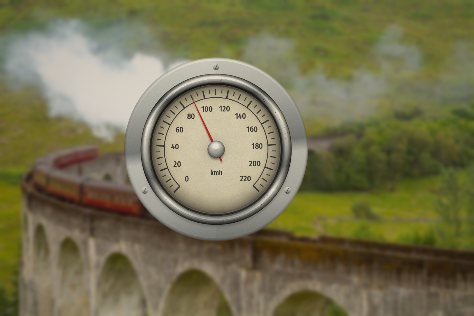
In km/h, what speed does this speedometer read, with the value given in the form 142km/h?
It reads 90km/h
